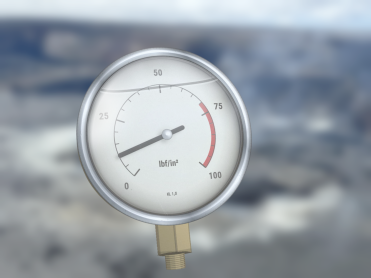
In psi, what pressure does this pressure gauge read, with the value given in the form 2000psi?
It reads 10psi
